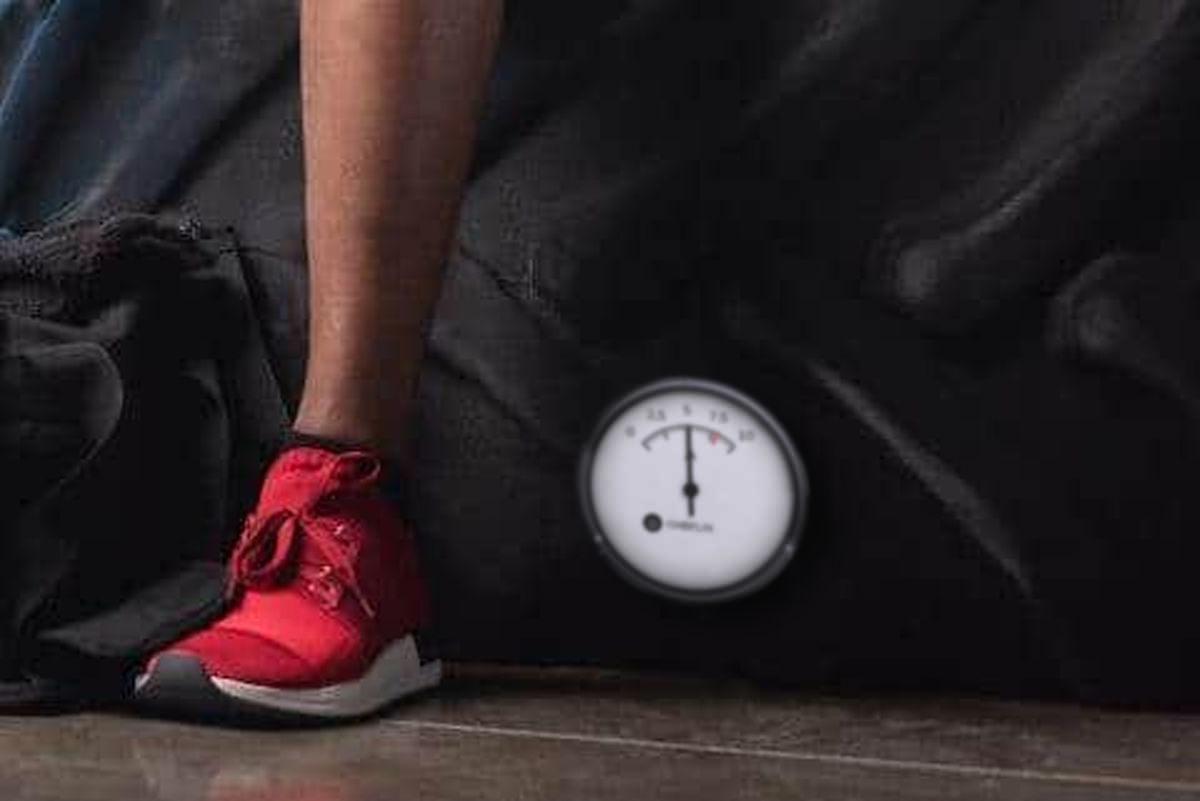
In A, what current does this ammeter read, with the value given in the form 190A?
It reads 5A
